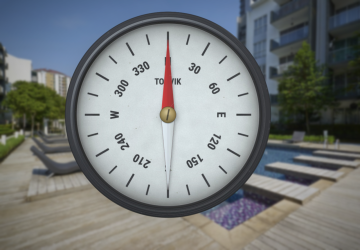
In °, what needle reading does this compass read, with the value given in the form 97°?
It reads 0°
